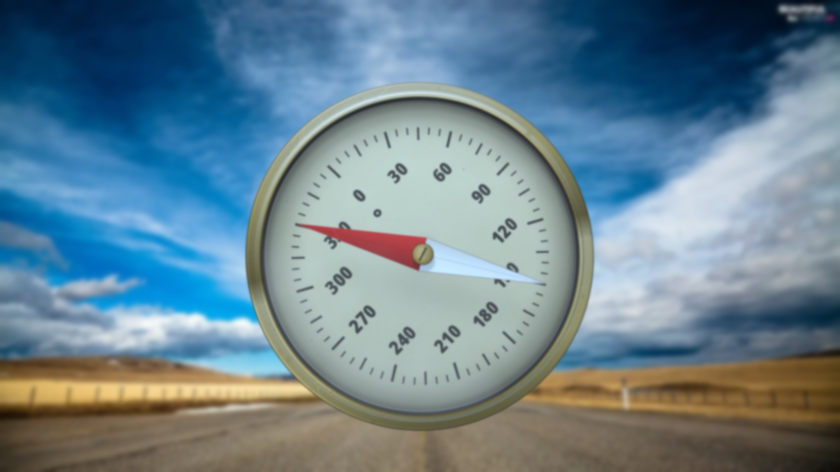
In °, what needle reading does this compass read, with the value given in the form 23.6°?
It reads 330°
